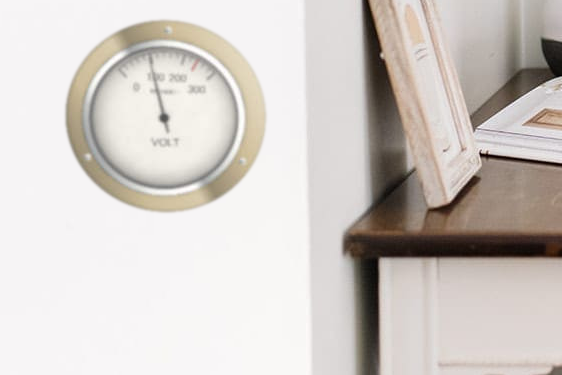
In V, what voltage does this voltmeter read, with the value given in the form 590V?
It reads 100V
